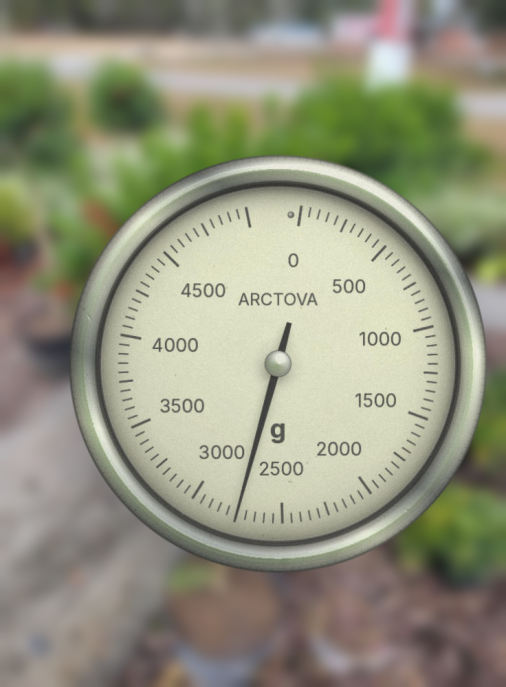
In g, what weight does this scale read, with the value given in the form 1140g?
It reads 2750g
